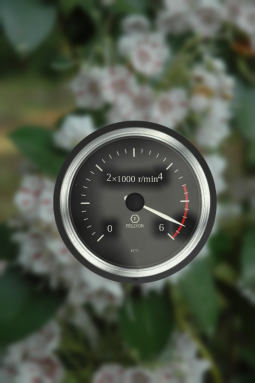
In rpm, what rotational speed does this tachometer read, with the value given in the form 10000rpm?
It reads 5600rpm
